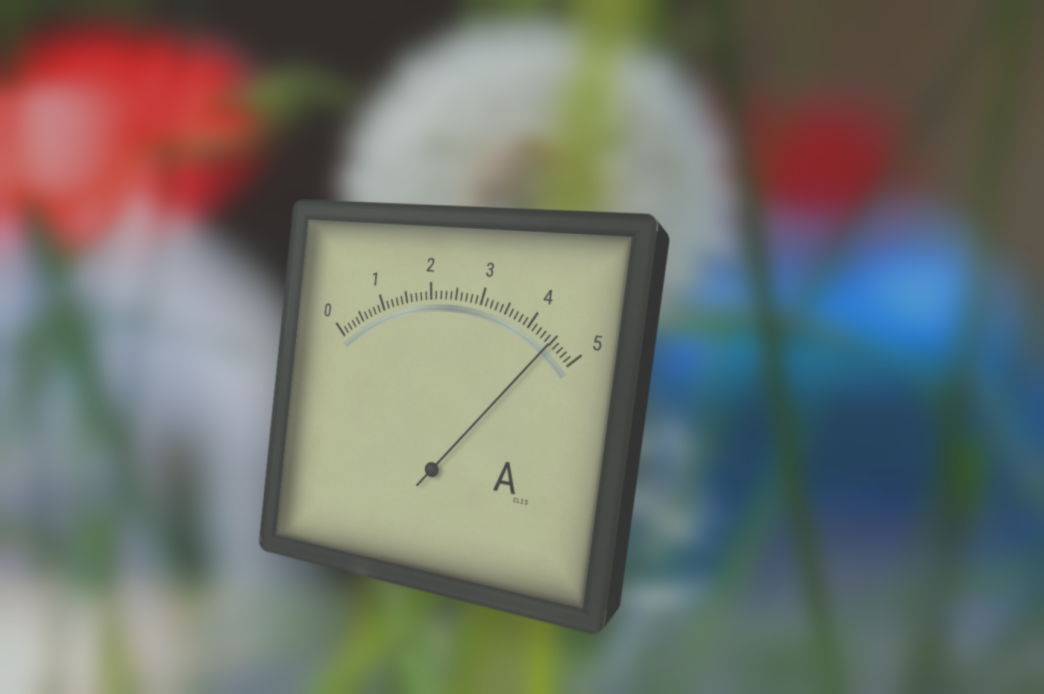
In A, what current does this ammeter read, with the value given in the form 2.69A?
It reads 4.5A
